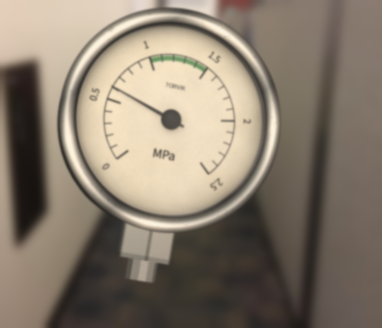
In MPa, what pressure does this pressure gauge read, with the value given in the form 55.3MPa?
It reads 0.6MPa
